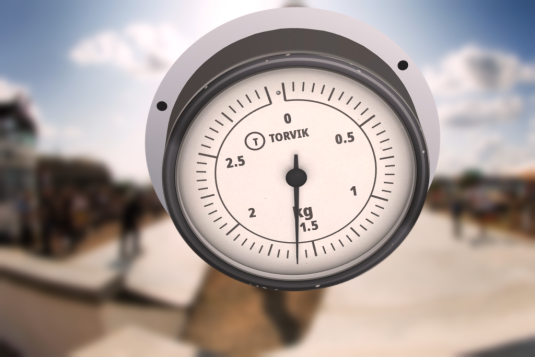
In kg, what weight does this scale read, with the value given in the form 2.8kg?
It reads 1.6kg
